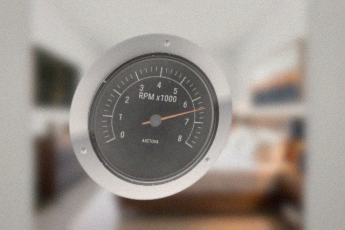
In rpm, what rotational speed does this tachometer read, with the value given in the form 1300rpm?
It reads 6400rpm
